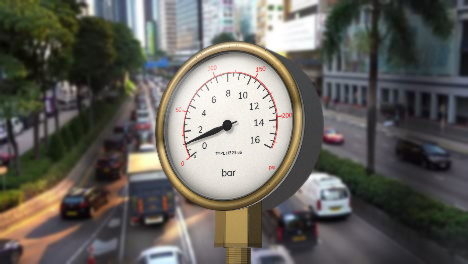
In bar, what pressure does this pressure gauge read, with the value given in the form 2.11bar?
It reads 1bar
